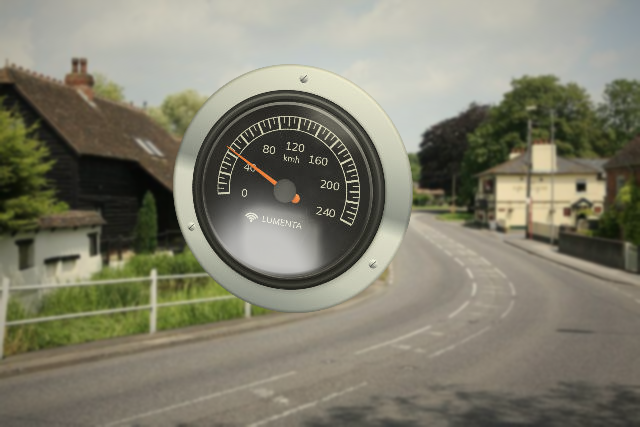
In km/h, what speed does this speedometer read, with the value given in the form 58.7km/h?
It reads 45km/h
